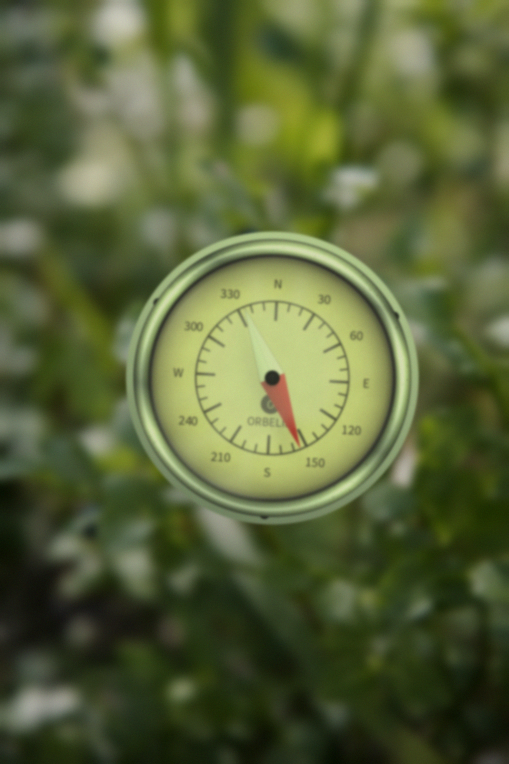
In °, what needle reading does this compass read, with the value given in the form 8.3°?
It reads 155°
